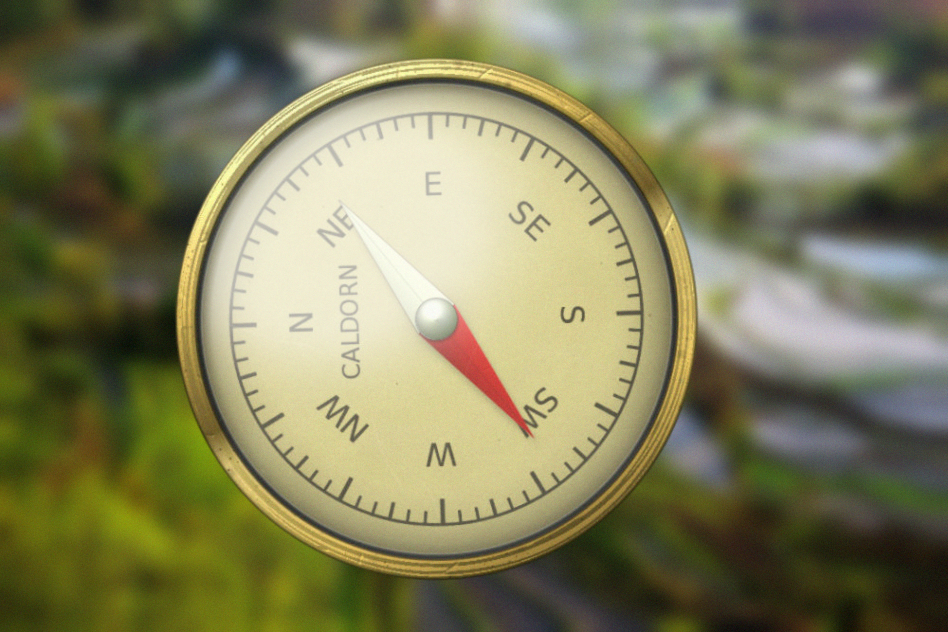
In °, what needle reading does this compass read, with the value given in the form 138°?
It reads 232.5°
